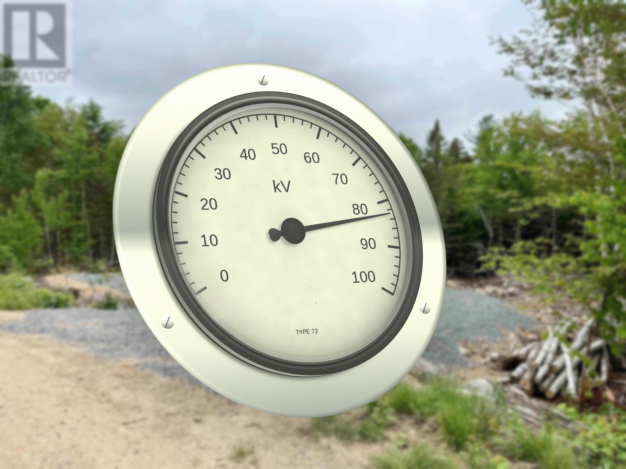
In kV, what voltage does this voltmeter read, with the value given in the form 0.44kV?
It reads 83kV
